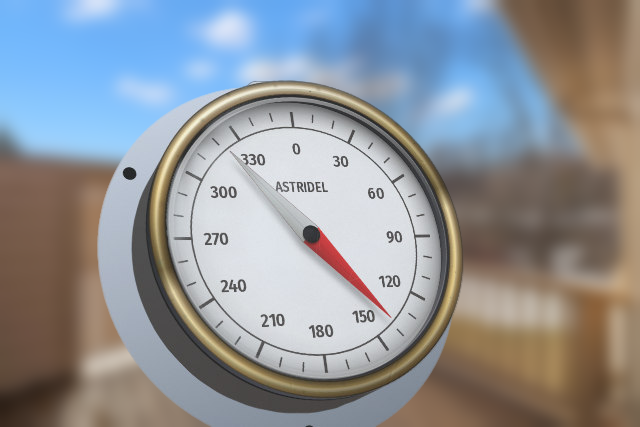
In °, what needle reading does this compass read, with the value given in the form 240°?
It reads 140°
